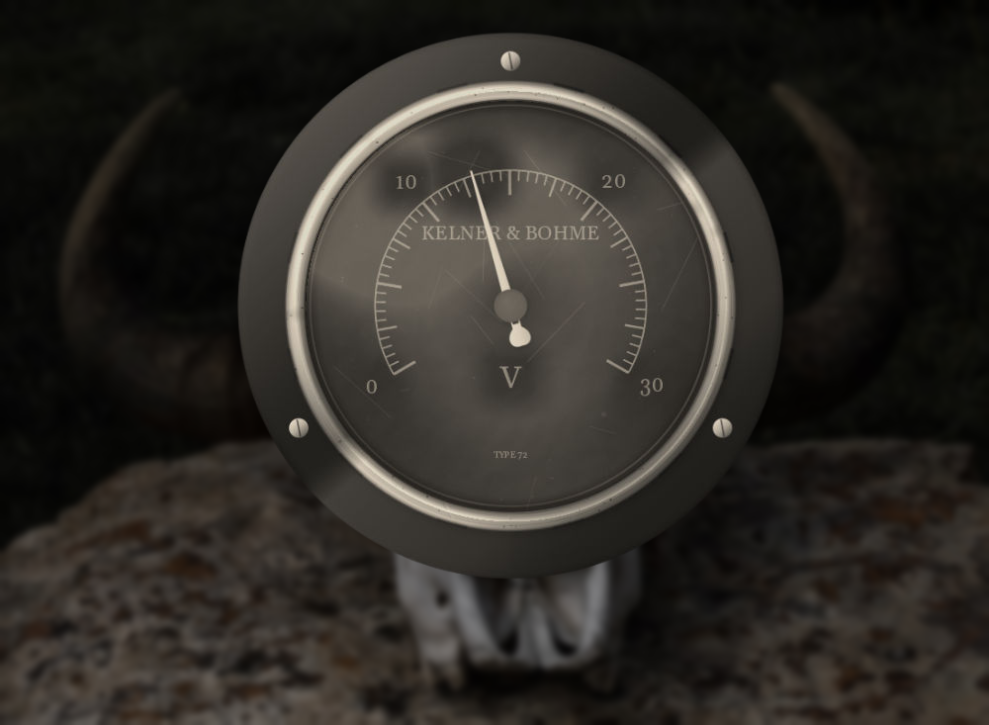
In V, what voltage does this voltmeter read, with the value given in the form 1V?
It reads 13V
